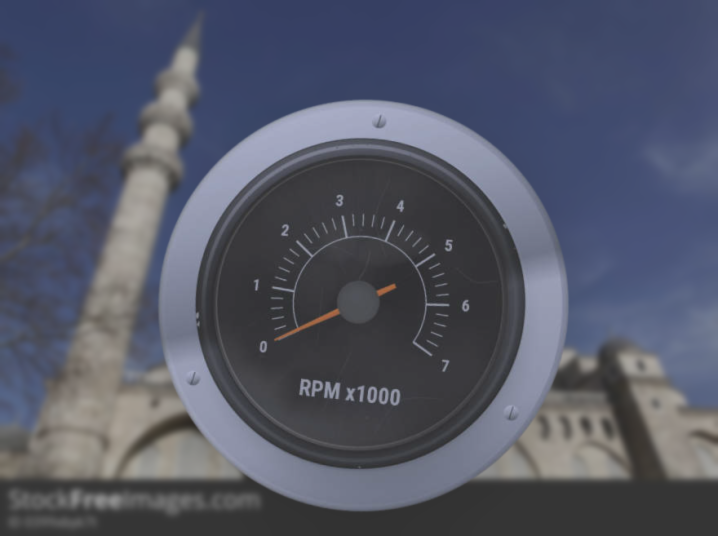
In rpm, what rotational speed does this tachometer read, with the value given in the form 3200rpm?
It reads 0rpm
